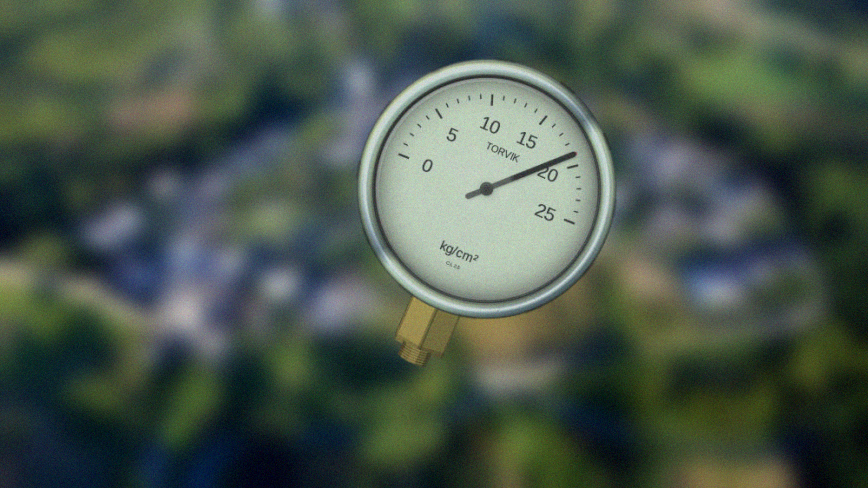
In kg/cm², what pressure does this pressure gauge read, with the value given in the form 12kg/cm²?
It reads 19kg/cm²
